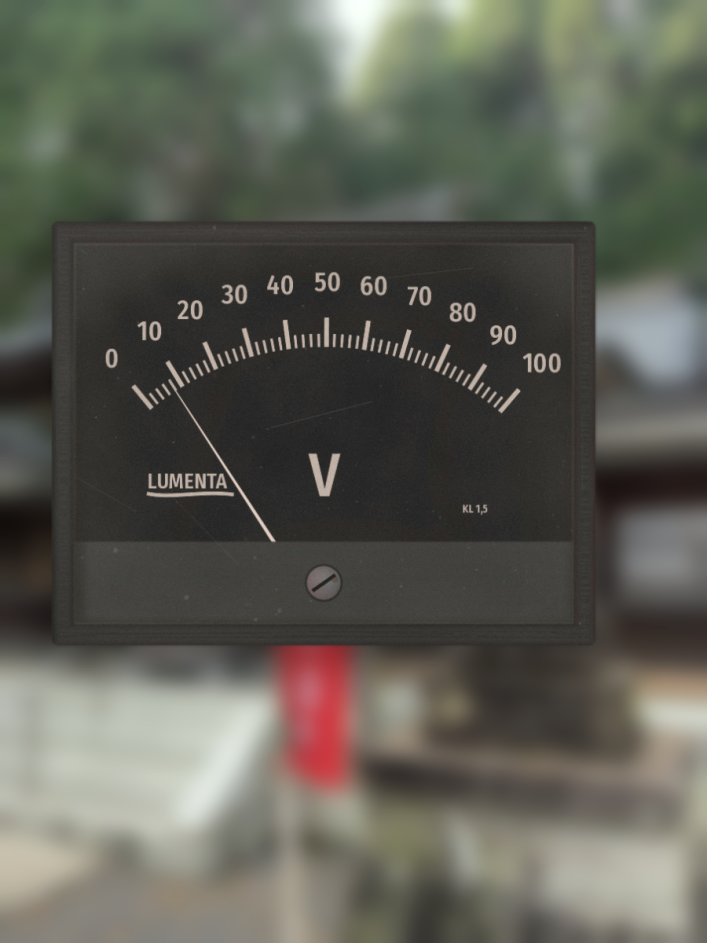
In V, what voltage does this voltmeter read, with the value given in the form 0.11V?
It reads 8V
